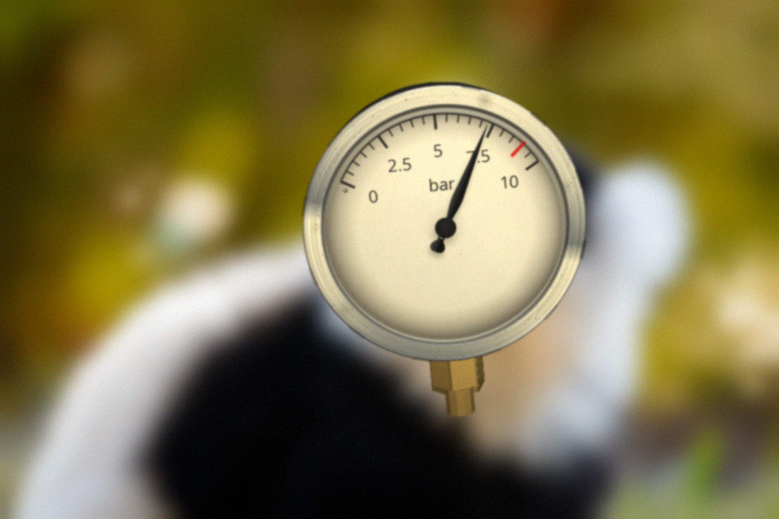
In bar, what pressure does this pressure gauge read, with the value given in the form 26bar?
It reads 7.25bar
